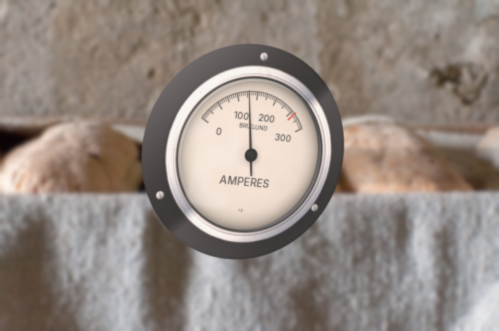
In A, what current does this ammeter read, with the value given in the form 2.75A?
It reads 125A
